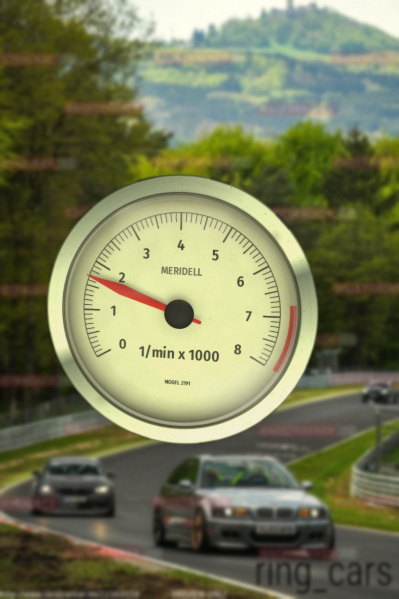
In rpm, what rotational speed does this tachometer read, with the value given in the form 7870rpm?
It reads 1700rpm
